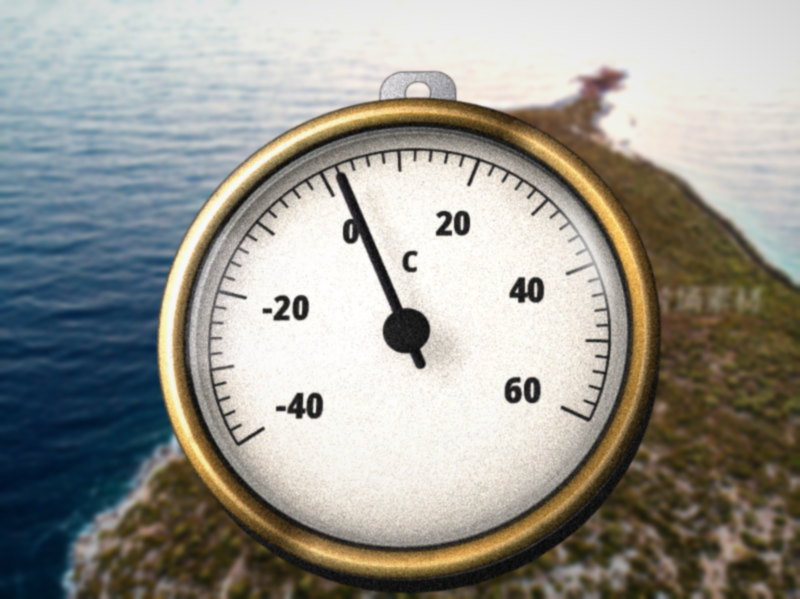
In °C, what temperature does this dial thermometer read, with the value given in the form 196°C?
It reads 2°C
